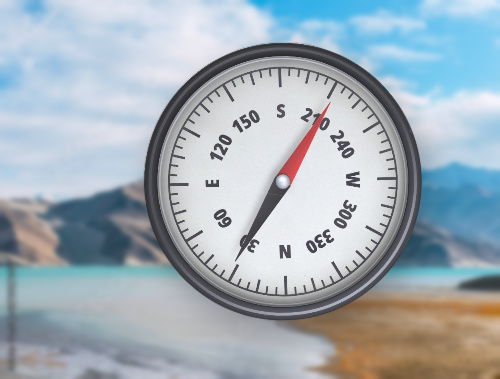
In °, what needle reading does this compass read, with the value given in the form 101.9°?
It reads 212.5°
